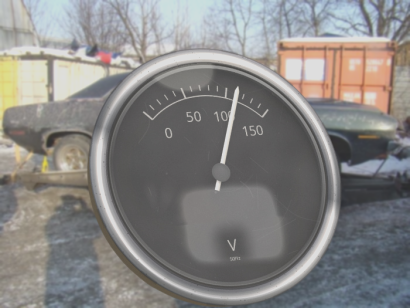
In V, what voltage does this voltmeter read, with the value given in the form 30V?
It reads 110V
